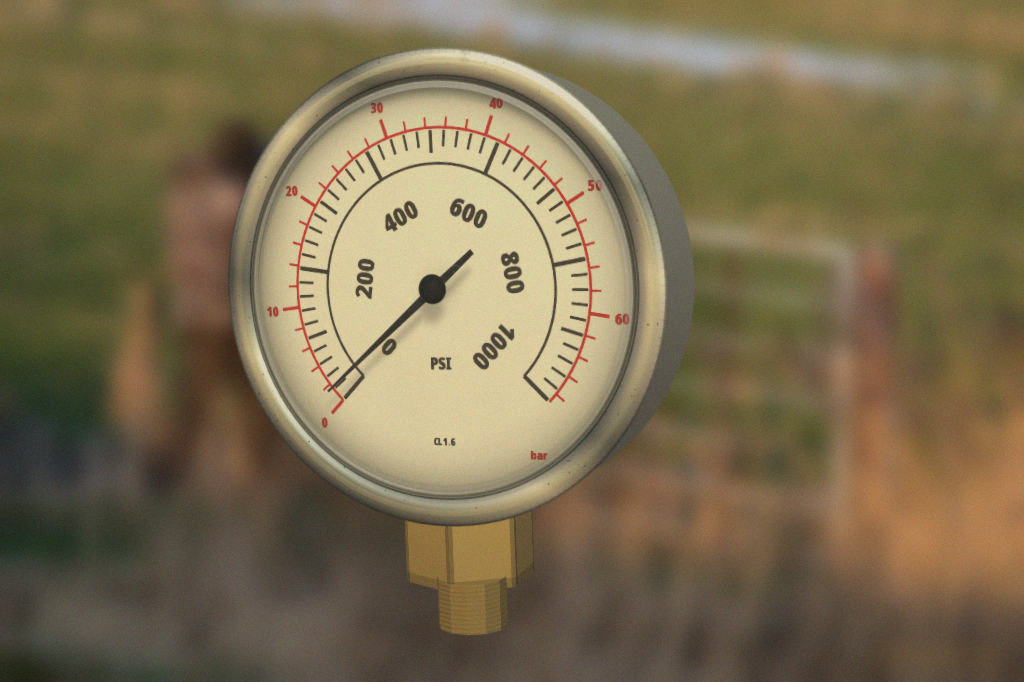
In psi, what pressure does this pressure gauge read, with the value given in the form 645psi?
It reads 20psi
